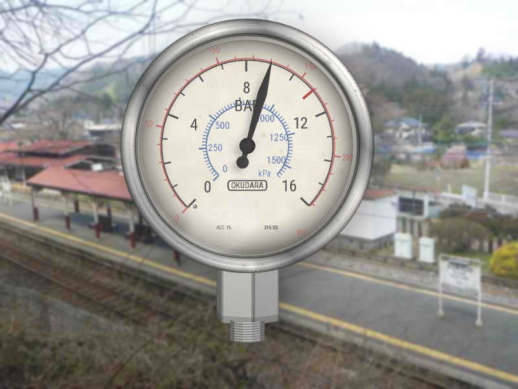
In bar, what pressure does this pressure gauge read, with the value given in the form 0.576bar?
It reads 9bar
